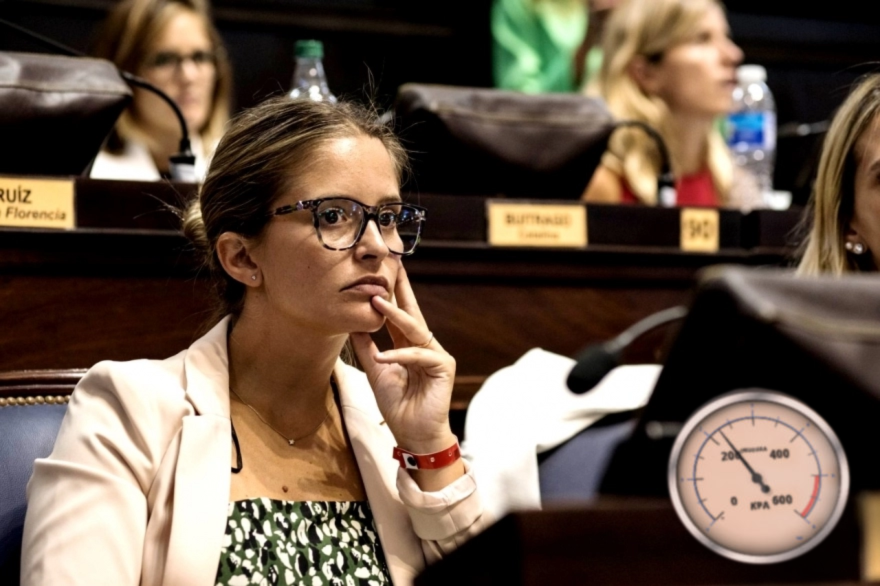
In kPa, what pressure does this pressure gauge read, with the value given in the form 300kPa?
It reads 225kPa
